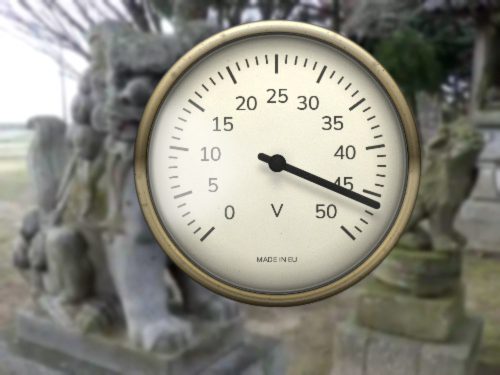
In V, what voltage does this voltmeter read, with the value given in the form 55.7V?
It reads 46V
